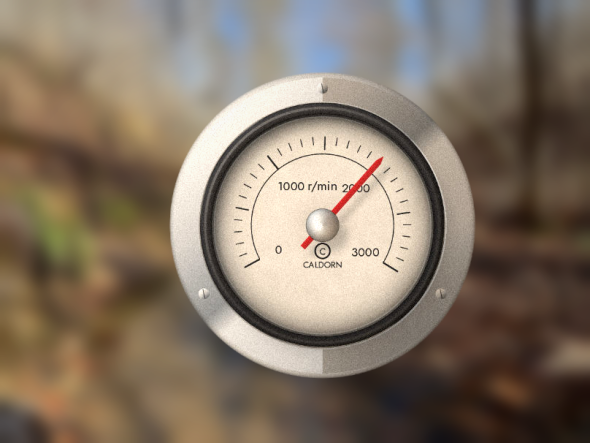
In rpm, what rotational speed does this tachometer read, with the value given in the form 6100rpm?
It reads 2000rpm
